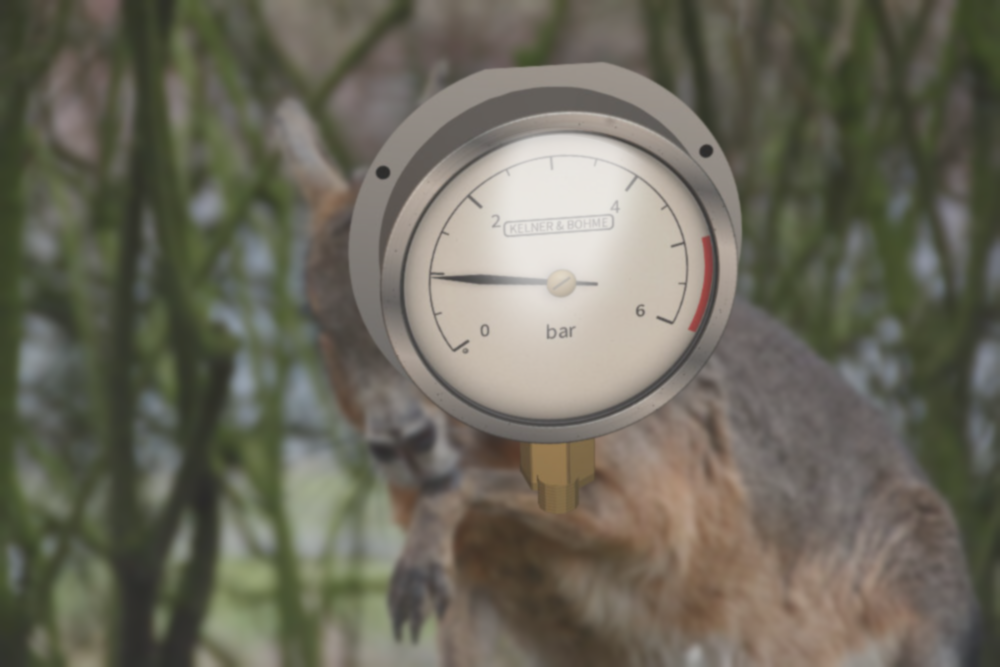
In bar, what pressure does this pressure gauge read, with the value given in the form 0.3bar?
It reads 1bar
